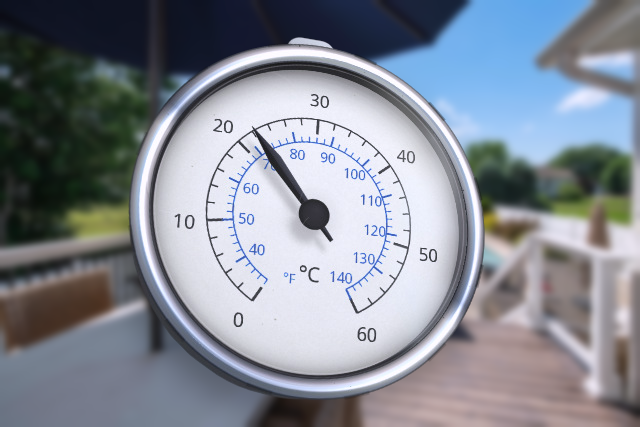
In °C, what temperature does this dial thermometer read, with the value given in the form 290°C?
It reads 22°C
